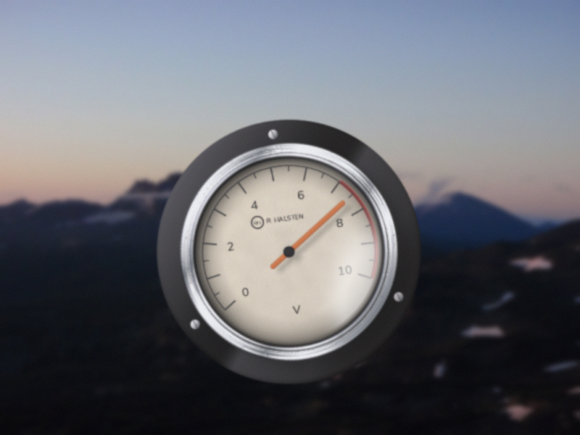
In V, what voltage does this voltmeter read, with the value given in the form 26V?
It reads 7.5V
